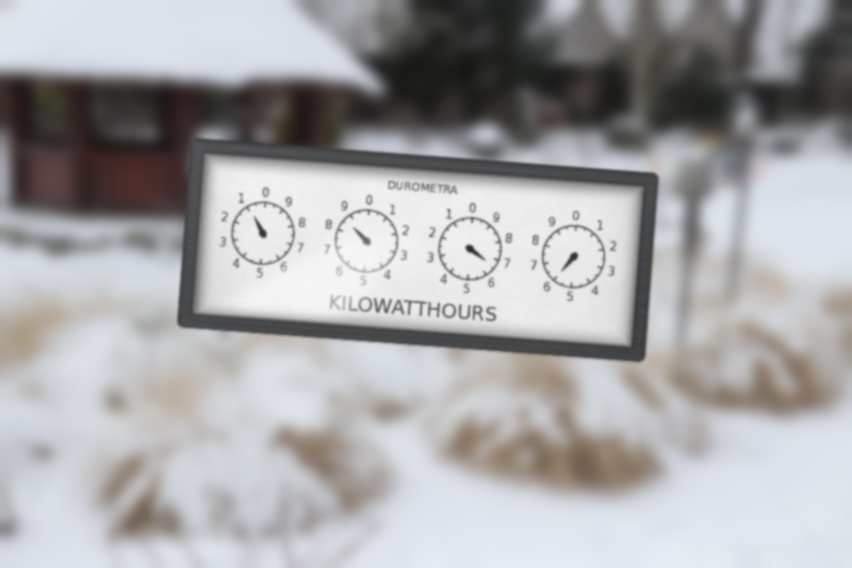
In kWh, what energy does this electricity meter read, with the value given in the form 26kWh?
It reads 866kWh
